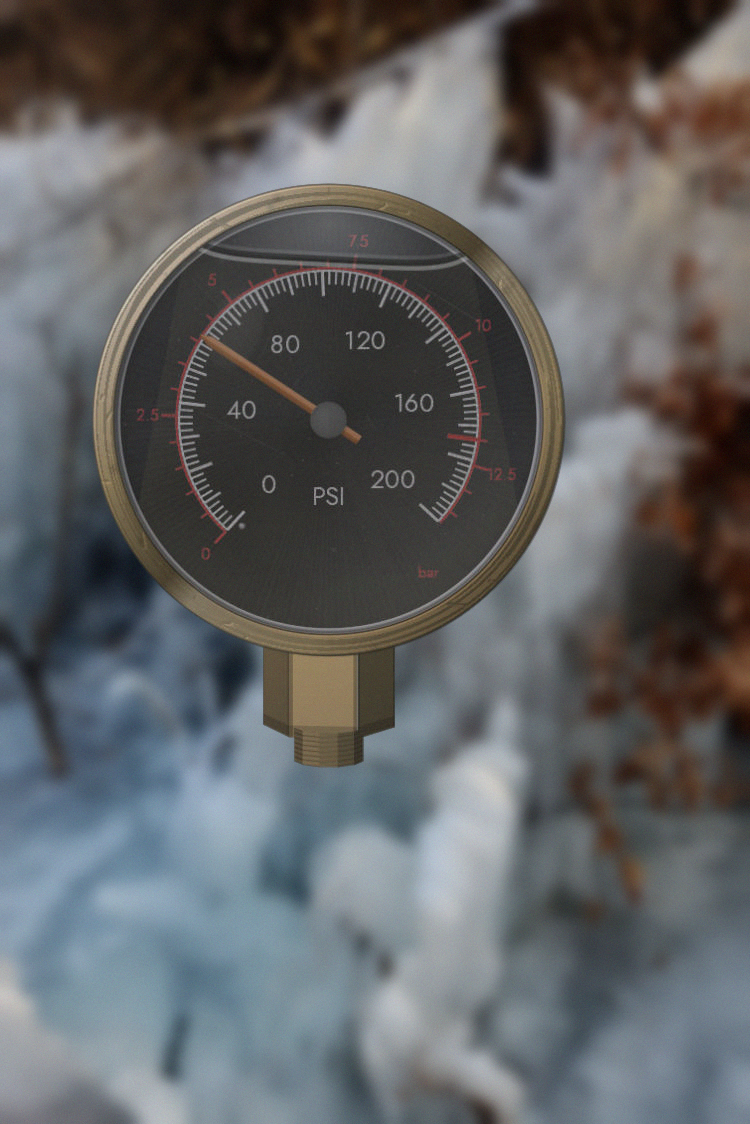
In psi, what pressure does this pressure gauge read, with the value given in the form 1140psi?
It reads 60psi
